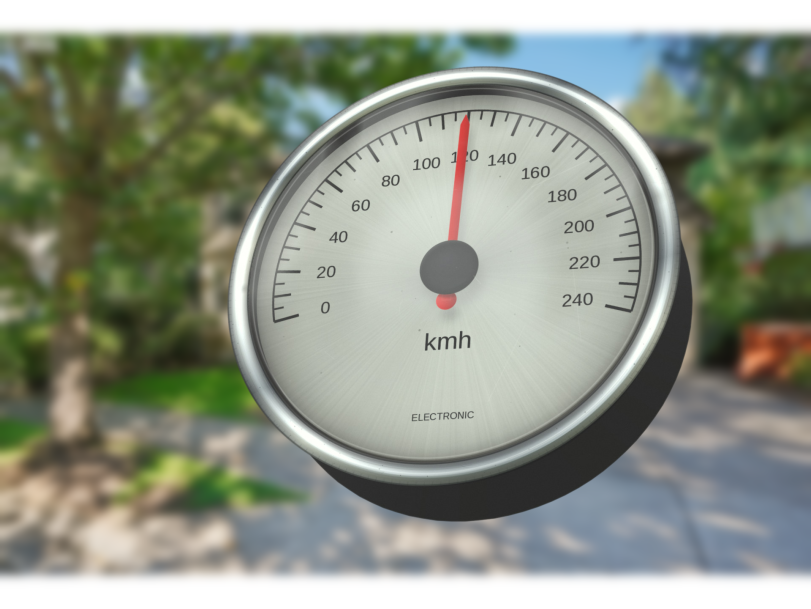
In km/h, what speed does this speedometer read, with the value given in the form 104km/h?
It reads 120km/h
